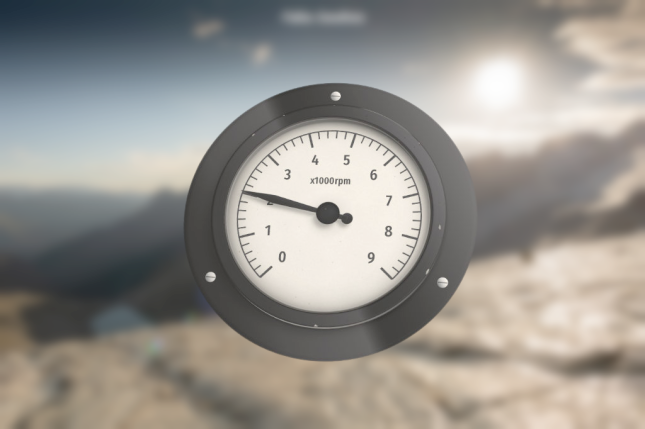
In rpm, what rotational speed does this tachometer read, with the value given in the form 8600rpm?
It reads 2000rpm
